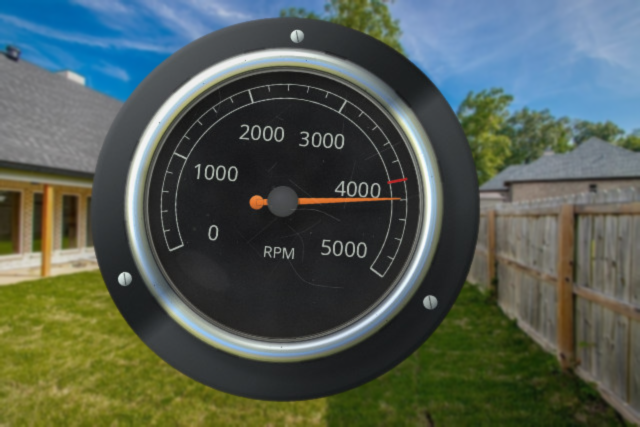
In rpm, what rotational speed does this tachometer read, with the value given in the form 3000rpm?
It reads 4200rpm
